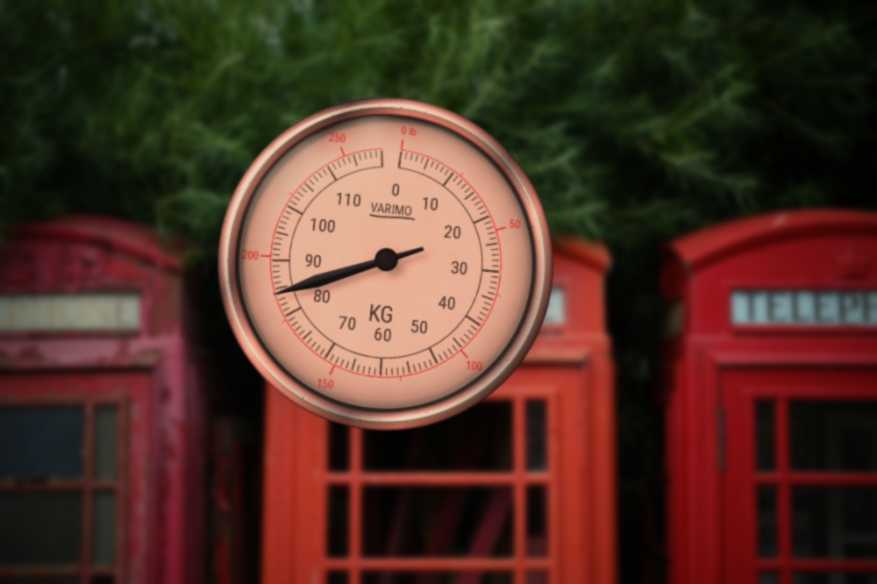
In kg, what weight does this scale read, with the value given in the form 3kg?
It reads 84kg
